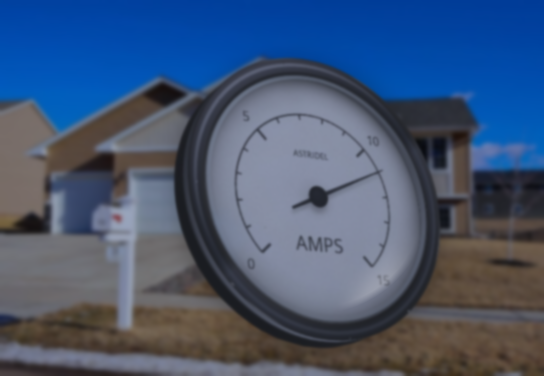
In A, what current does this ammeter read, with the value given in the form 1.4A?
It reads 11A
